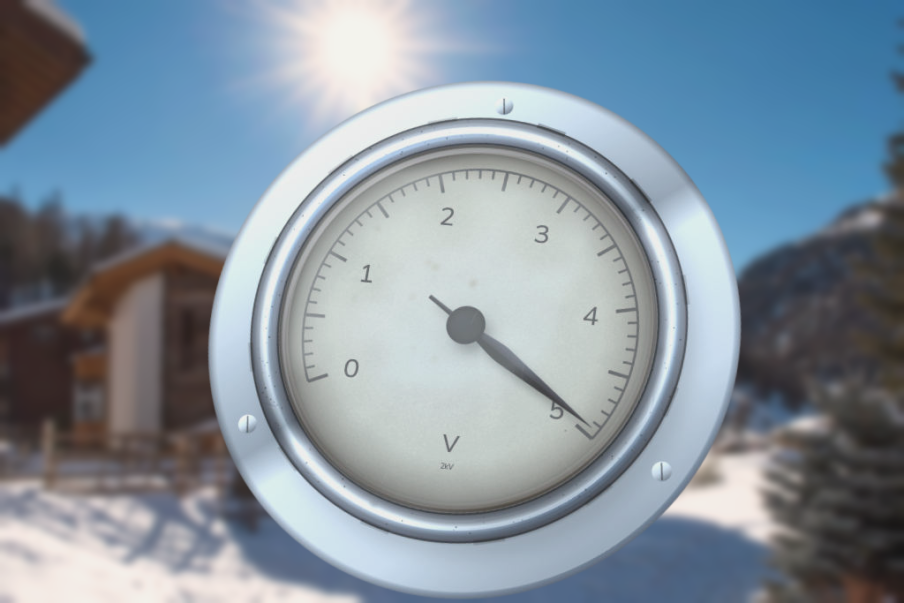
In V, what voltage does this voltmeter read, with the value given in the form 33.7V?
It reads 4.95V
